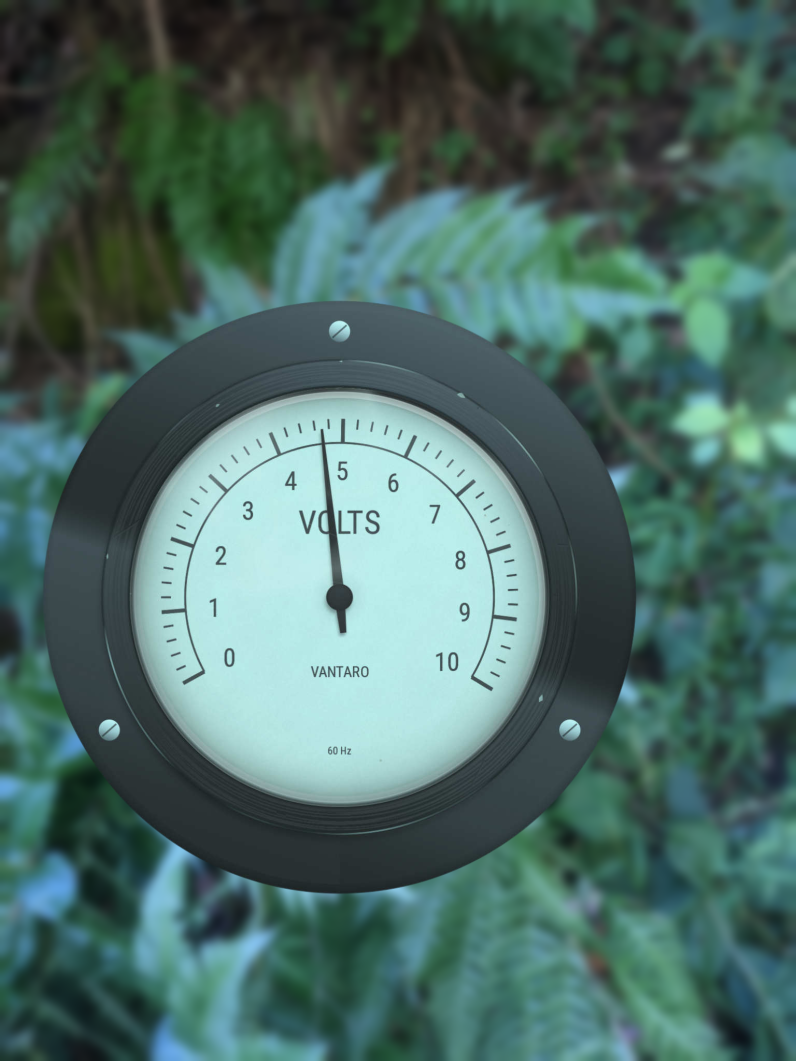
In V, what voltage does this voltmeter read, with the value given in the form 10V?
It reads 4.7V
